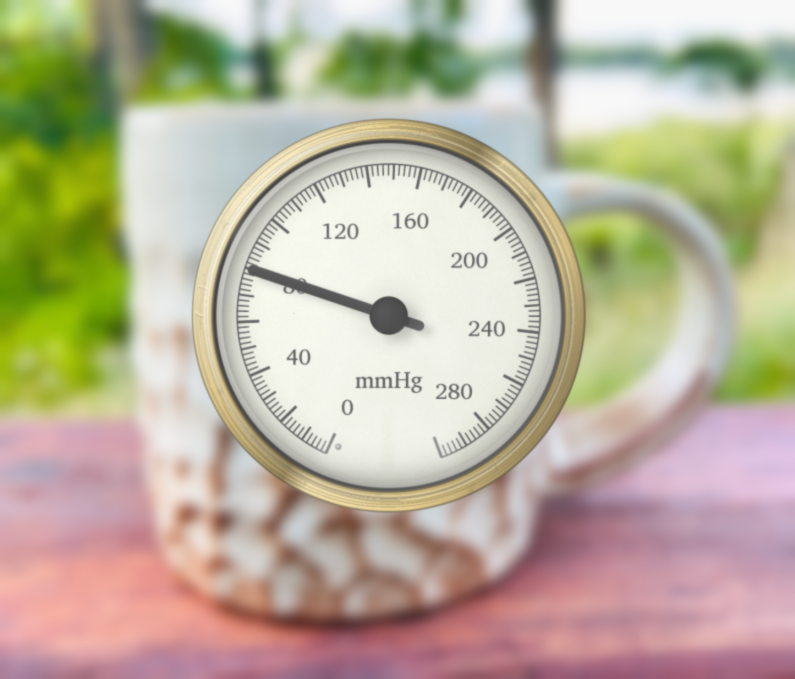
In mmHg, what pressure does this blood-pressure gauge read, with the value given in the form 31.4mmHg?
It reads 80mmHg
